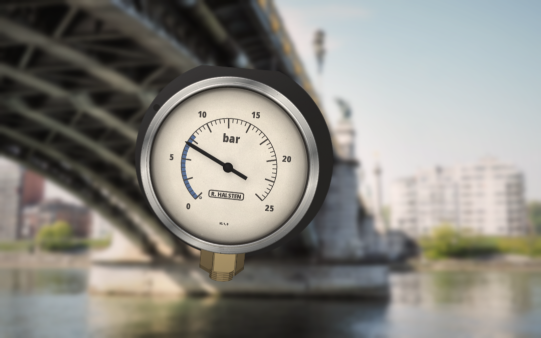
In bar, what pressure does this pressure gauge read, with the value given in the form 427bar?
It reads 7bar
